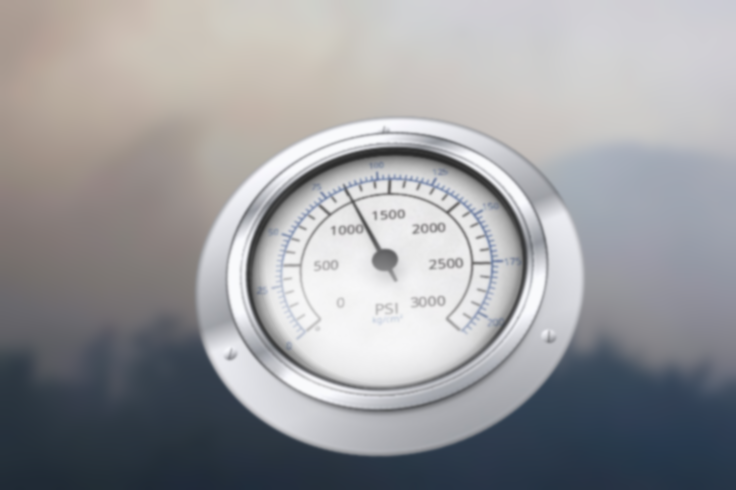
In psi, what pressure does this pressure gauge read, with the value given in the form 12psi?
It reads 1200psi
